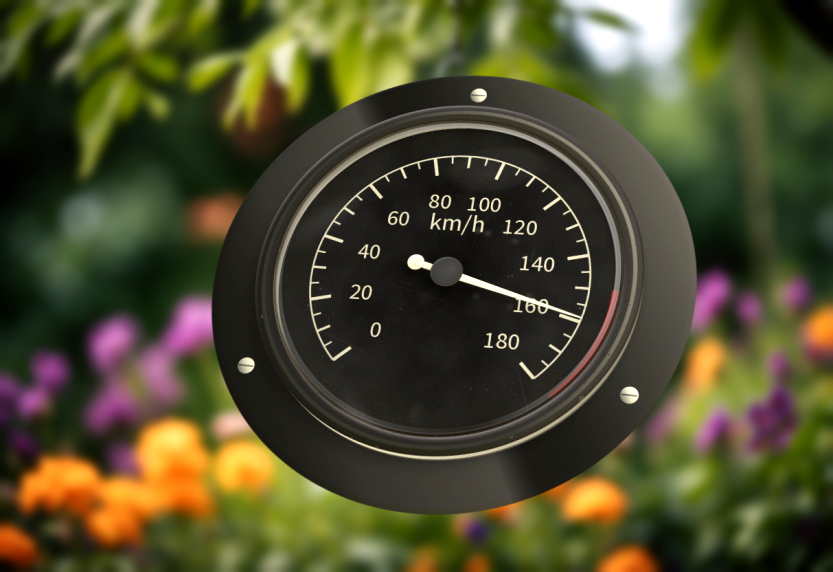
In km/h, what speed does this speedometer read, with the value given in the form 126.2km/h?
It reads 160km/h
